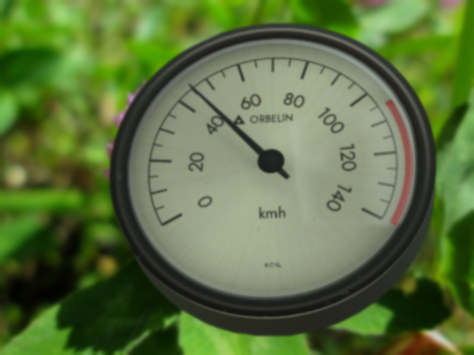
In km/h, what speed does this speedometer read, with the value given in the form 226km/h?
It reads 45km/h
